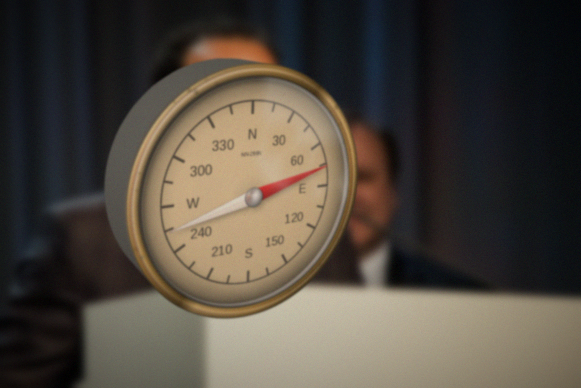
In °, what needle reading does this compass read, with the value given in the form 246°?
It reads 75°
